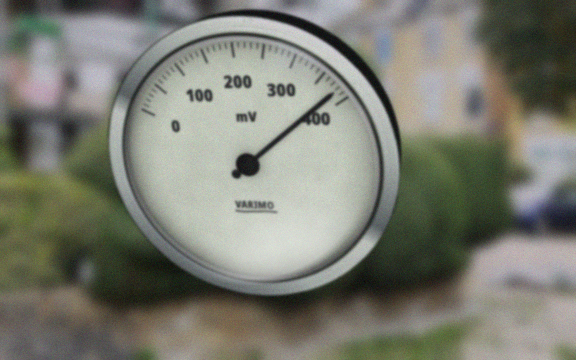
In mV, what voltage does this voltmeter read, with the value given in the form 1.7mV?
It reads 380mV
